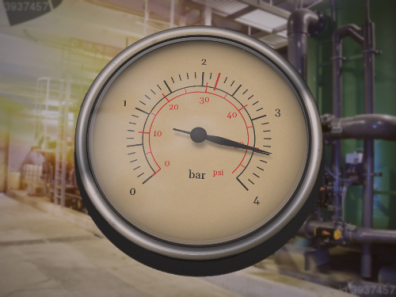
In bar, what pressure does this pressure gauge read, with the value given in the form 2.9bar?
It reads 3.5bar
